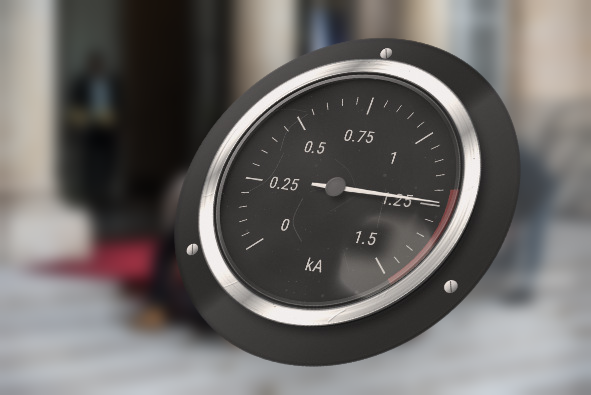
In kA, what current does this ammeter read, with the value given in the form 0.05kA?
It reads 1.25kA
